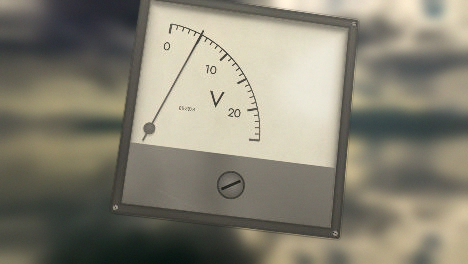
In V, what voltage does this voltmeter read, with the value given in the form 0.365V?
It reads 5V
